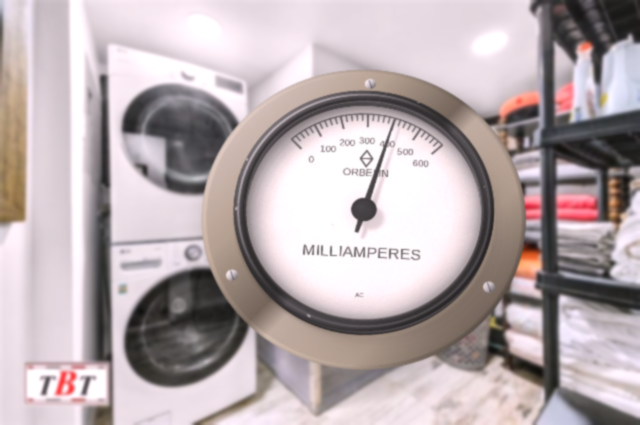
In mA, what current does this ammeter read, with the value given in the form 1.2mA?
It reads 400mA
